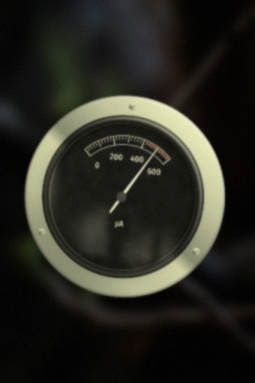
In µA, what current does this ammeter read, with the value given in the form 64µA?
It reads 500µA
